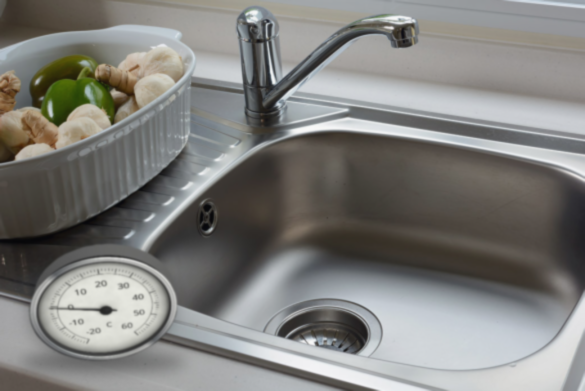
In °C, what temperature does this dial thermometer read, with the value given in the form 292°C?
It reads 0°C
